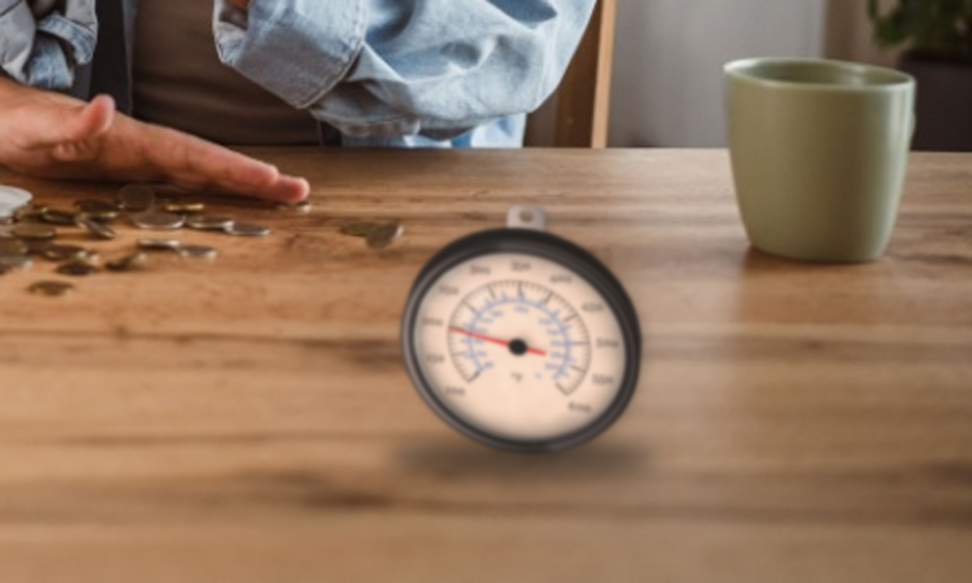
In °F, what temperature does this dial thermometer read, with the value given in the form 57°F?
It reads 200°F
